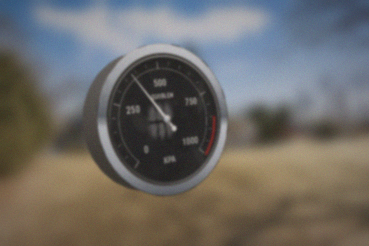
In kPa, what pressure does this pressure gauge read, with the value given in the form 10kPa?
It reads 375kPa
